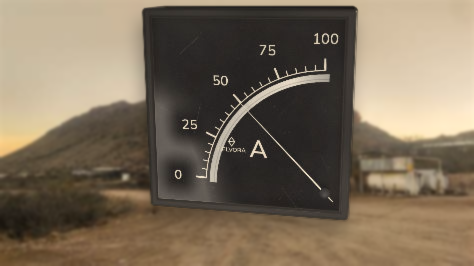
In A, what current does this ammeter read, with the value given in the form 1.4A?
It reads 50A
